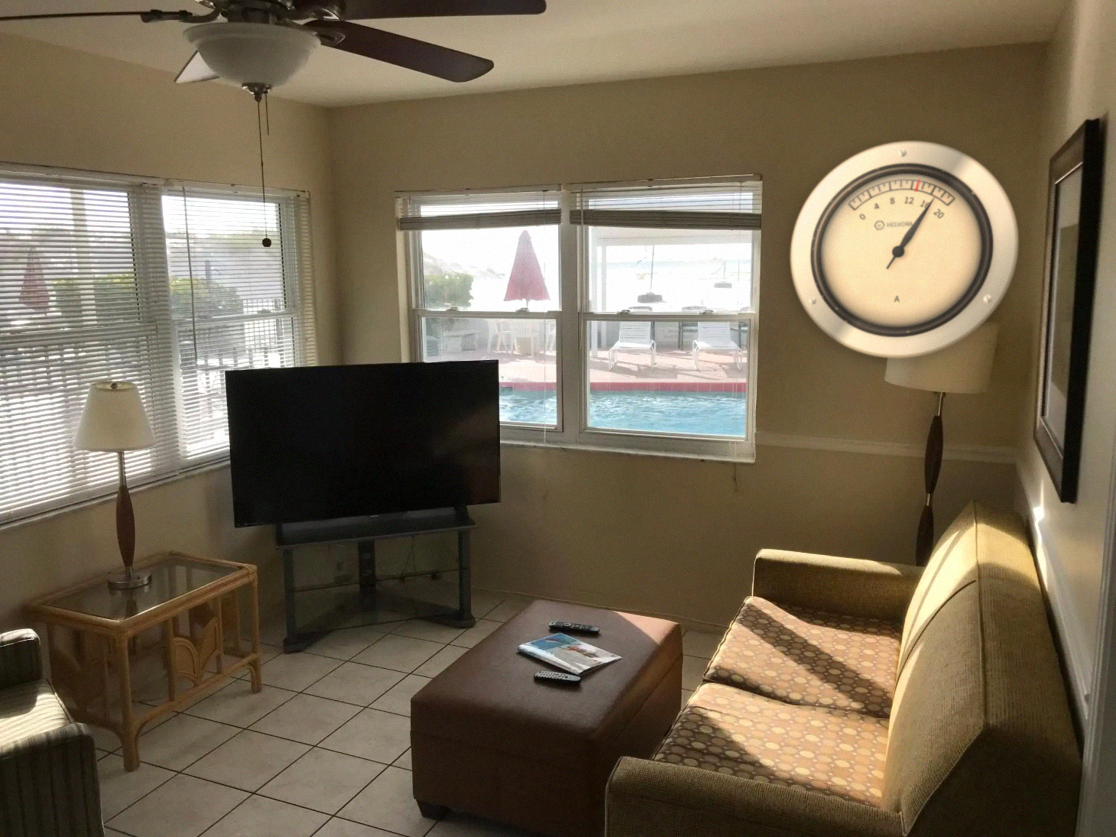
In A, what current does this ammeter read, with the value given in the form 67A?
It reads 17A
